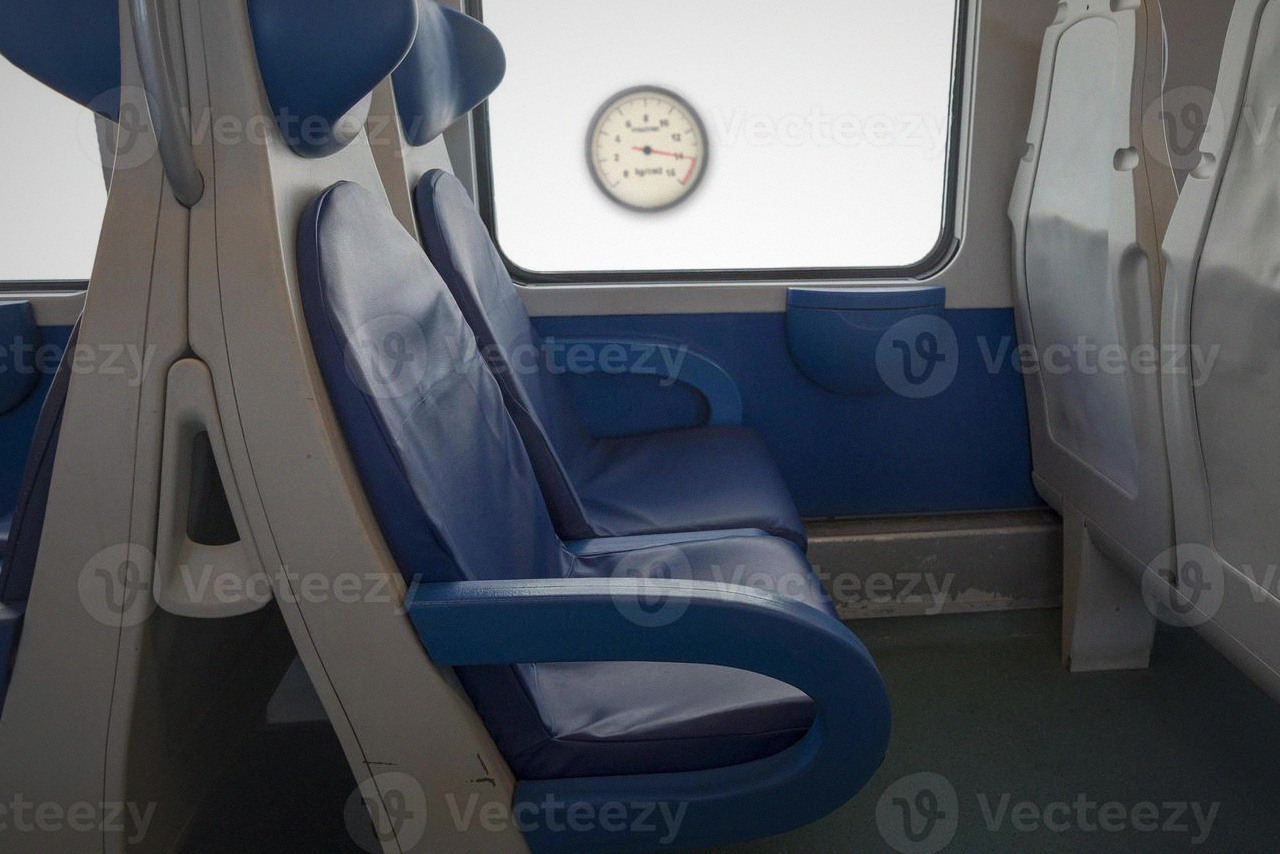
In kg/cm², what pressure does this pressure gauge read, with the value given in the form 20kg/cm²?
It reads 14kg/cm²
